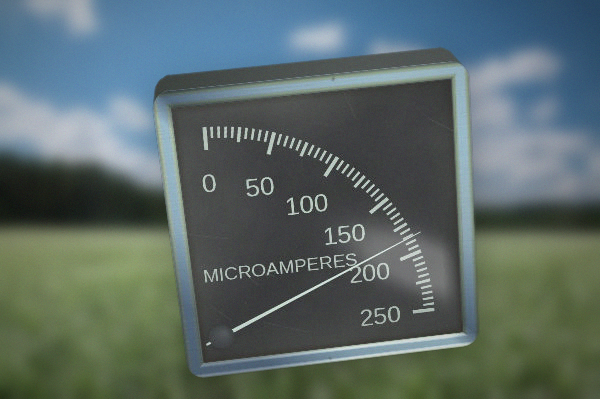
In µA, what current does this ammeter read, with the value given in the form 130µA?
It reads 185µA
